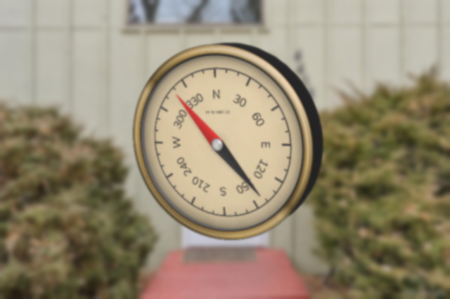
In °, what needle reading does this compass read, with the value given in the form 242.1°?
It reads 320°
